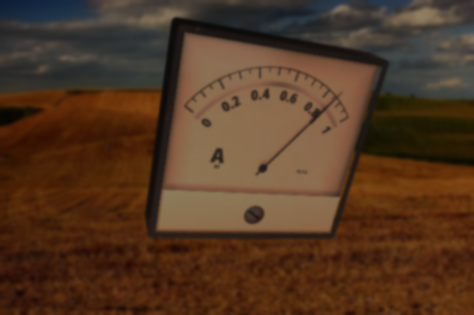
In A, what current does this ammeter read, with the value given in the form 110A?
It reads 0.85A
